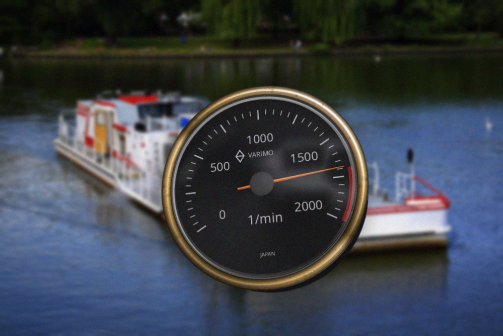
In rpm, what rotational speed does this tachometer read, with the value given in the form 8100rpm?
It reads 1700rpm
